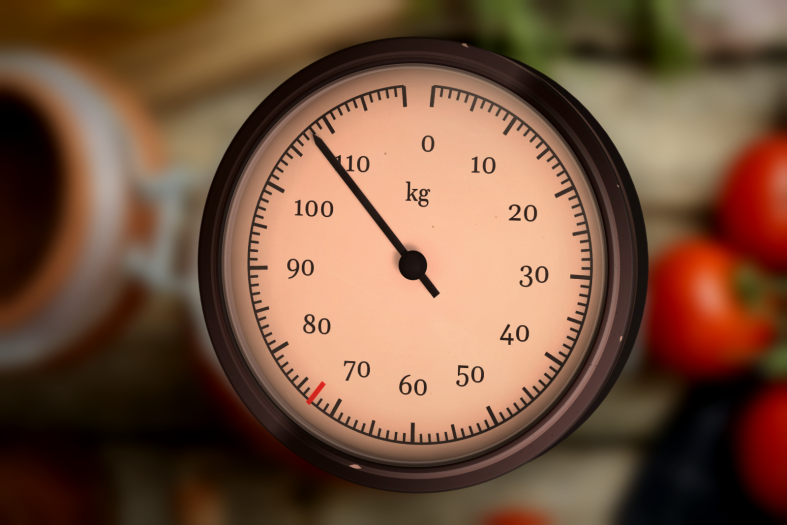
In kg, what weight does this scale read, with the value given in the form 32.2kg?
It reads 108kg
